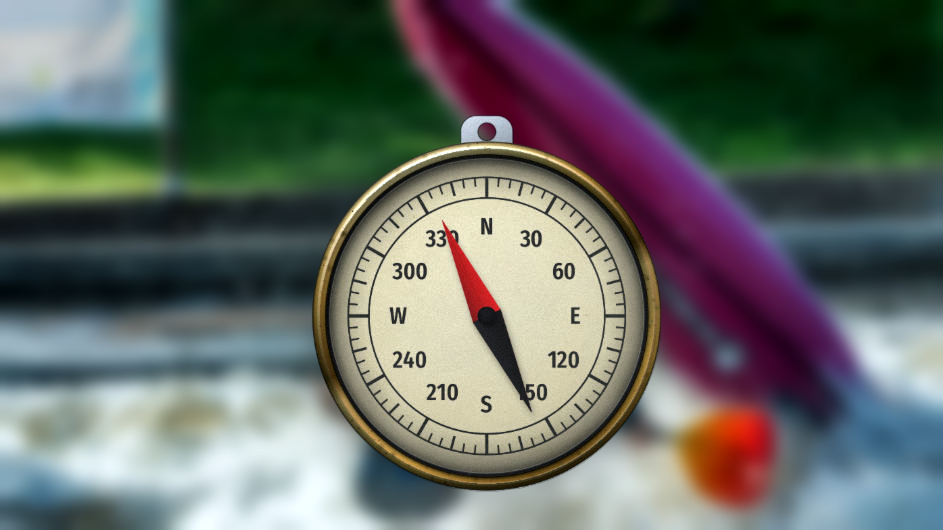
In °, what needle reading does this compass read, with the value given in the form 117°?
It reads 335°
